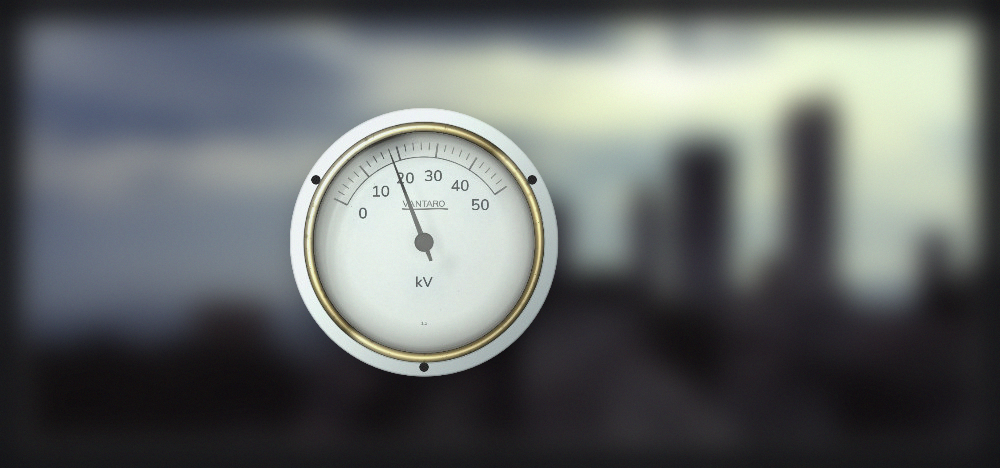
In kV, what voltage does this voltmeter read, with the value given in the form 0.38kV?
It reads 18kV
